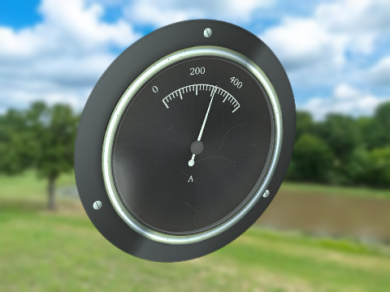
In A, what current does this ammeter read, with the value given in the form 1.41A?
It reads 300A
